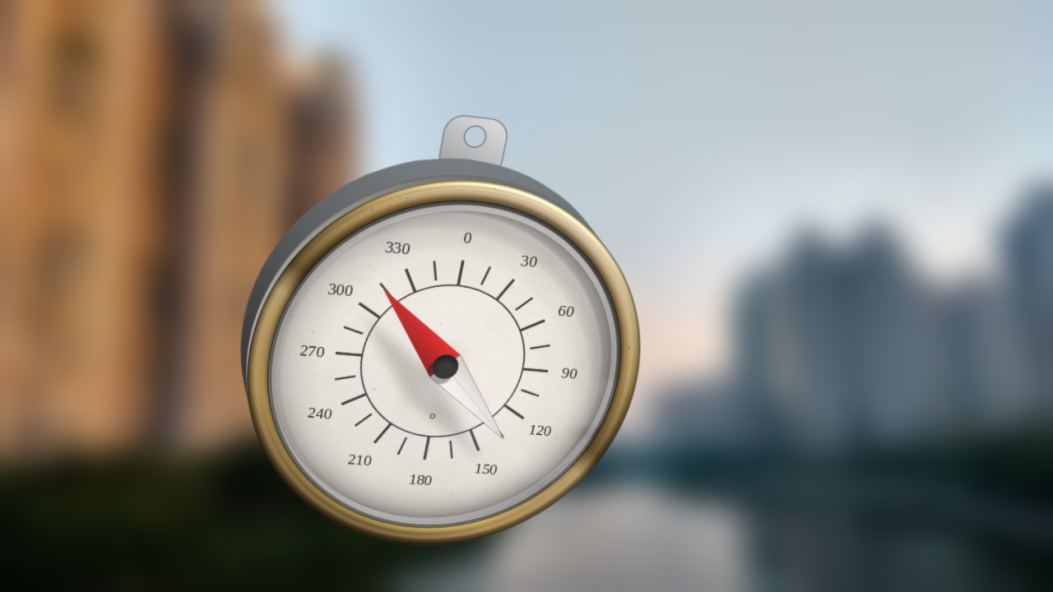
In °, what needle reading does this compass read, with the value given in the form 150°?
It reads 315°
